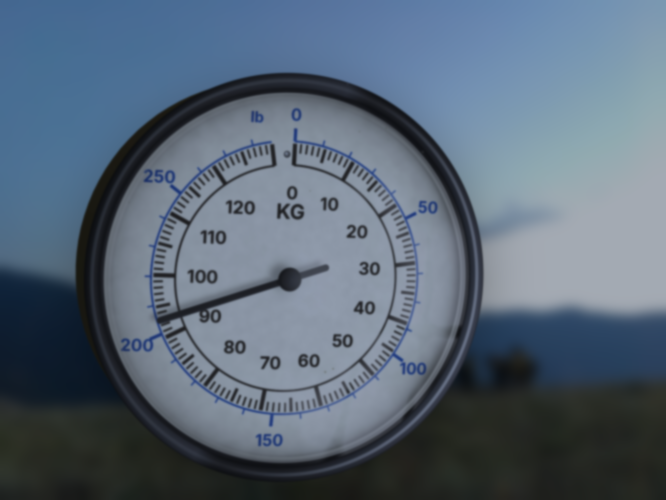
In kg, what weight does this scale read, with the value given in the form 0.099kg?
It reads 93kg
